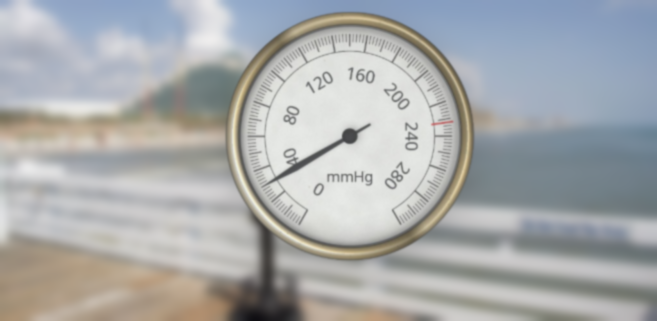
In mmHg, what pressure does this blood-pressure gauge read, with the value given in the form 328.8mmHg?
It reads 30mmHg
